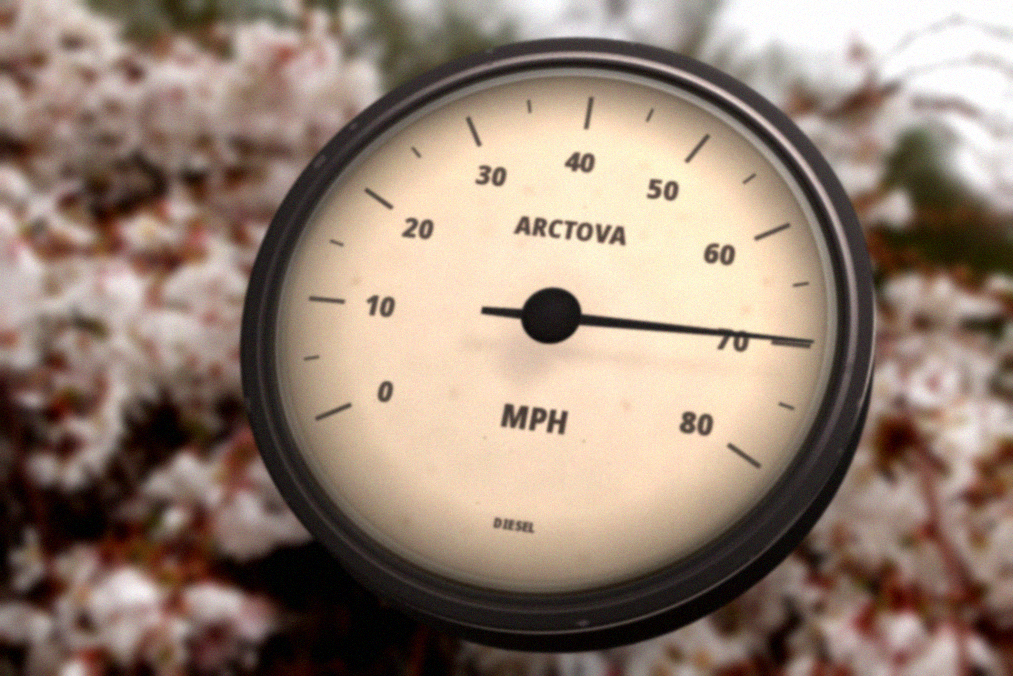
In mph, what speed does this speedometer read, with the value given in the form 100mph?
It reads 70mph
